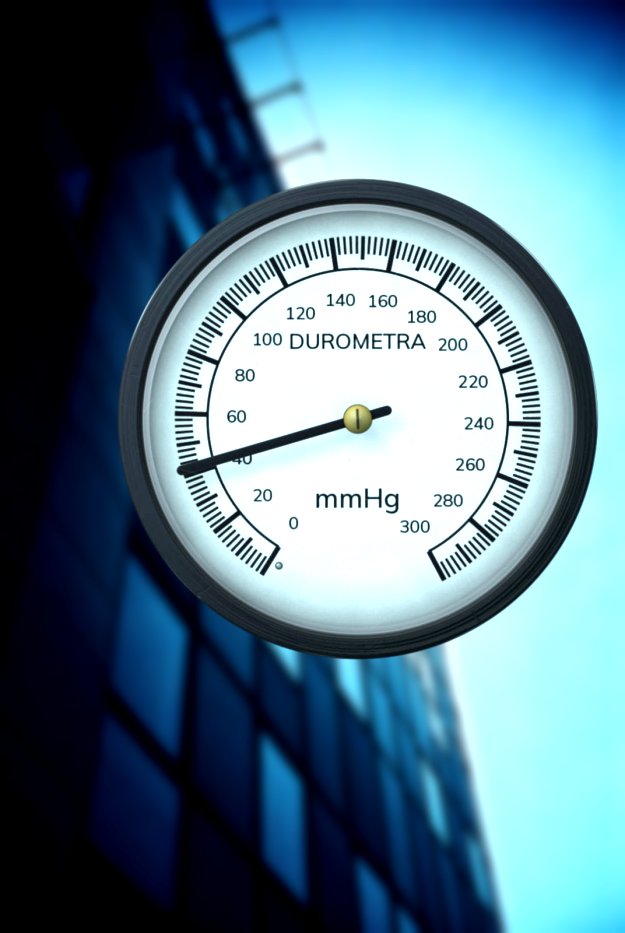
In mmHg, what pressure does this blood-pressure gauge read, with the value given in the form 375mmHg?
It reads 42mmHg
